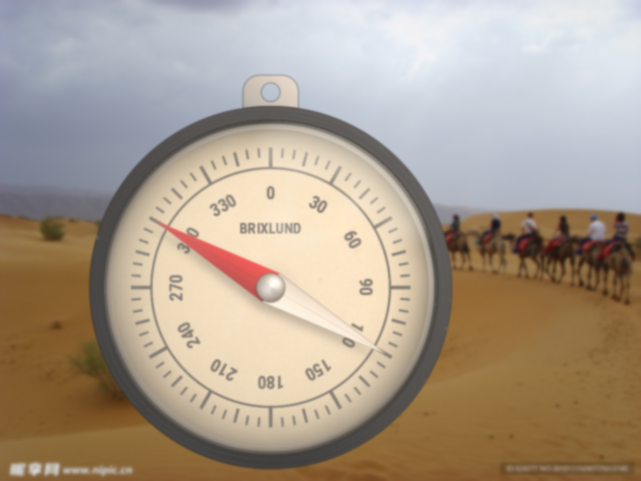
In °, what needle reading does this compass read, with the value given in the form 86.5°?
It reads 300°
